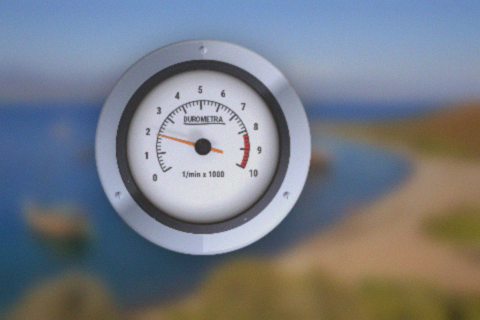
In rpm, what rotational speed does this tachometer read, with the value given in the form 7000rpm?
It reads 2000rpm
